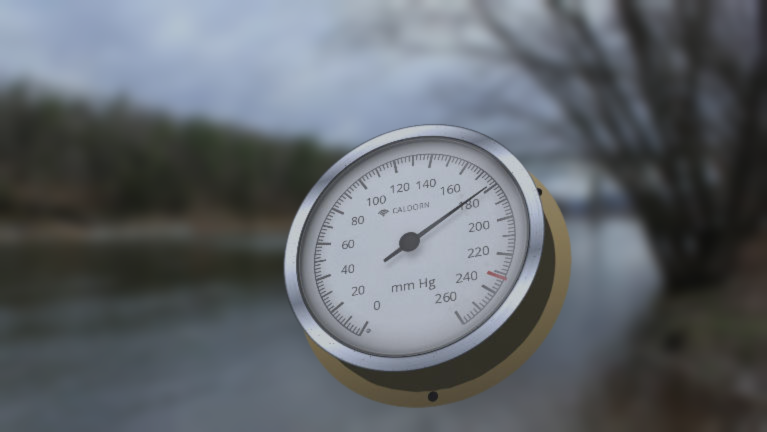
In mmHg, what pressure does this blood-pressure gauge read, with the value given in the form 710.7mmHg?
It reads 180mmHg
